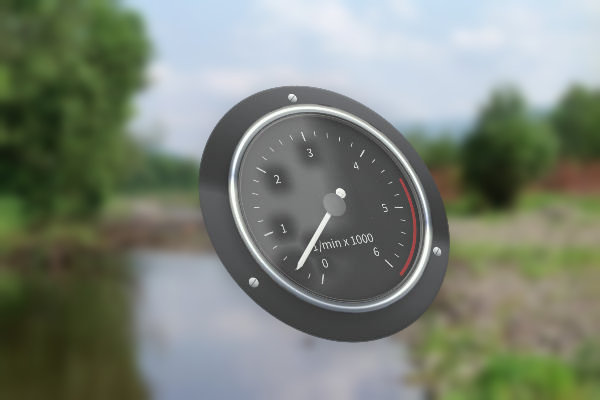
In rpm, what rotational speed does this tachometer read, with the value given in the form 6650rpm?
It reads 400rpm
